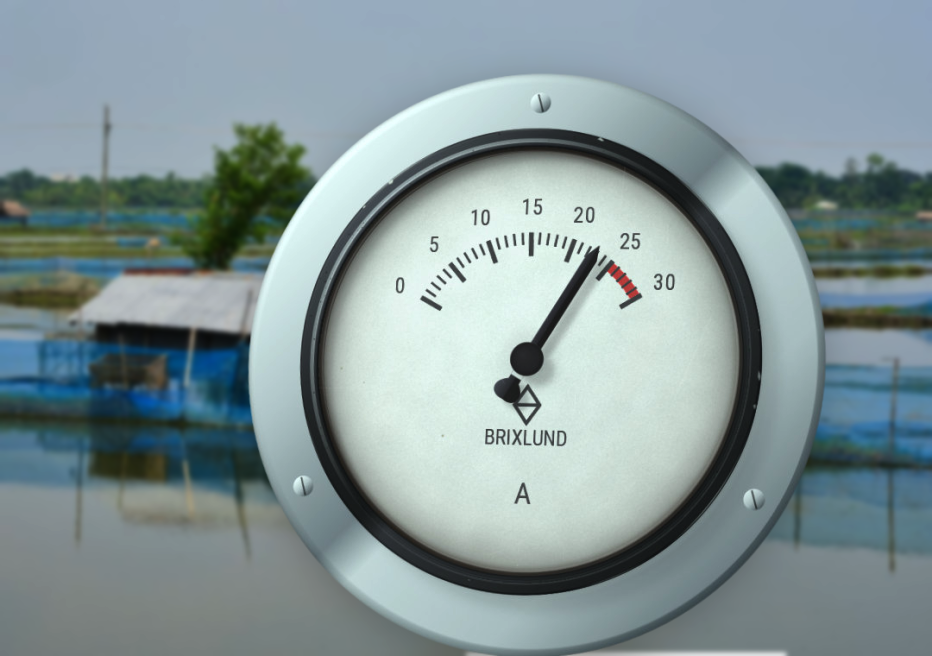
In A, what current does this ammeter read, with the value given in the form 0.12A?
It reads 23A
